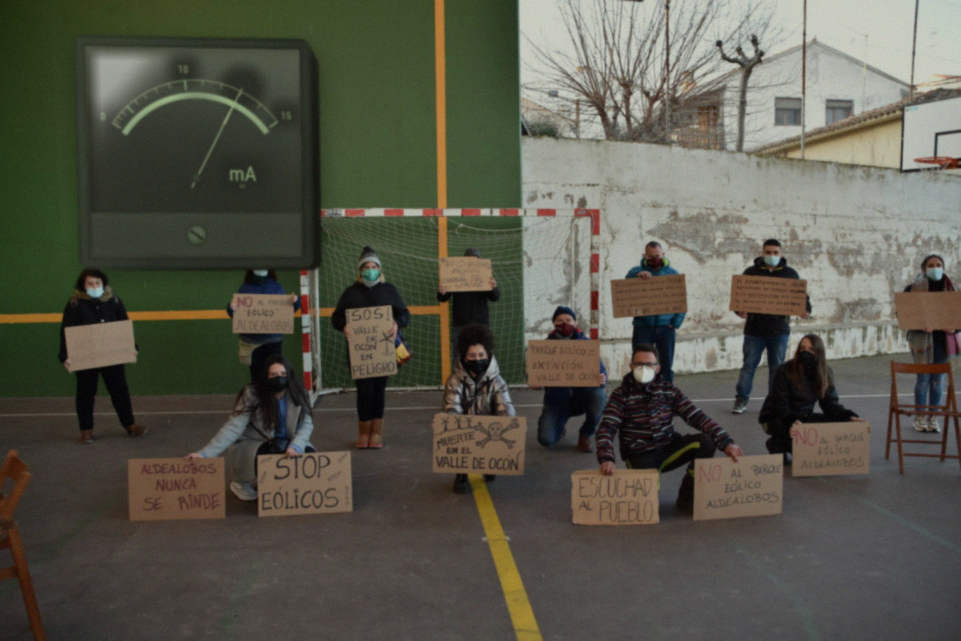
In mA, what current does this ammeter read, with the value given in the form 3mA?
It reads 13mA
